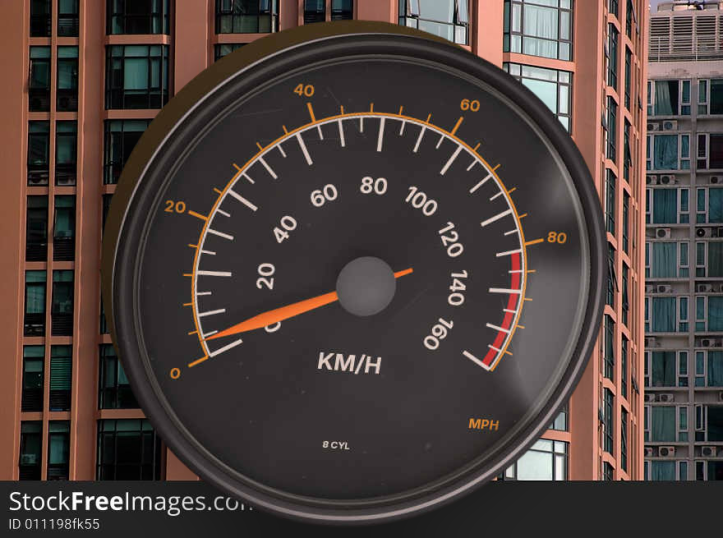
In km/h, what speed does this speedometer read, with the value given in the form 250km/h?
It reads 5km/h
